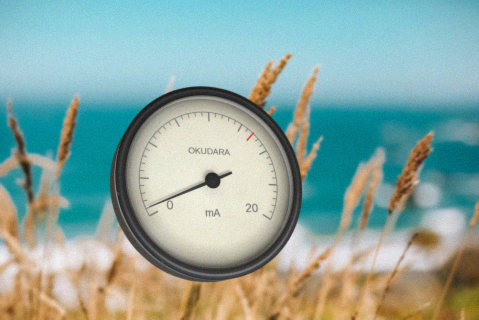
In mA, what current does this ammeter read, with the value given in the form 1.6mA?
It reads 0.5mA
